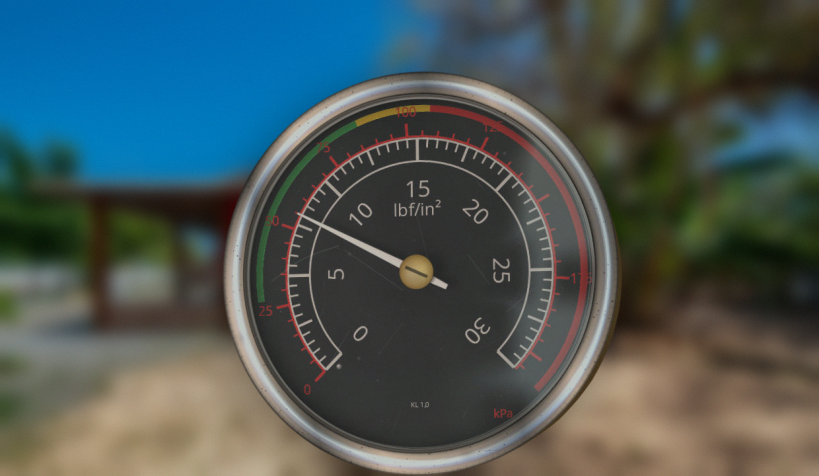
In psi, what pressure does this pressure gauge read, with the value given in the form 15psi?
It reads 8psi
